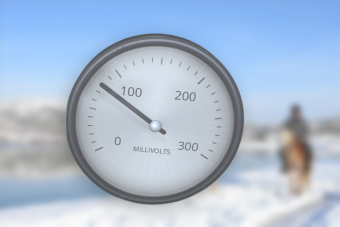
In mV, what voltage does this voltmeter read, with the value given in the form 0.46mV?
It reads 80mV
